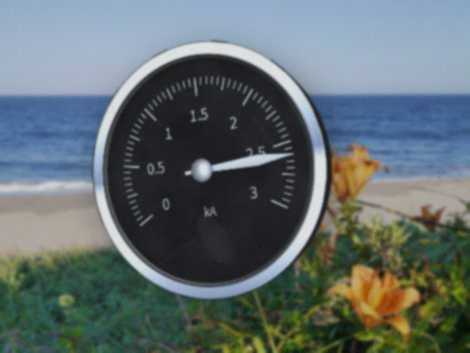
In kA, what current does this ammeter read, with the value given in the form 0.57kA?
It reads 2.6kA
